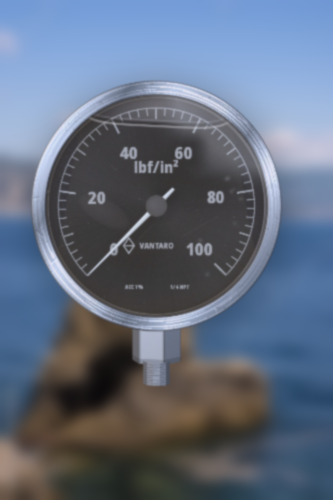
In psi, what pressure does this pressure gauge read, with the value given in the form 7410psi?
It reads 0psi
